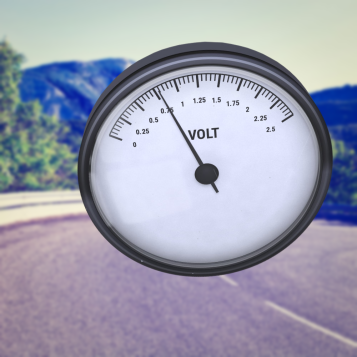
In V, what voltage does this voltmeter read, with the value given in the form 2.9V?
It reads 0.8V
